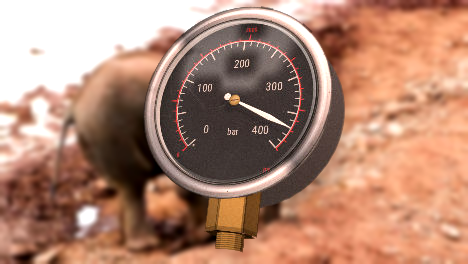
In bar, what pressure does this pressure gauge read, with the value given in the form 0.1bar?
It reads 370bar
